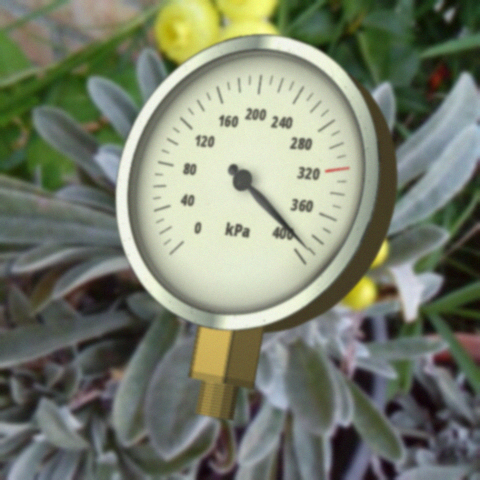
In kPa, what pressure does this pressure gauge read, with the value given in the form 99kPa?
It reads 390kPa
